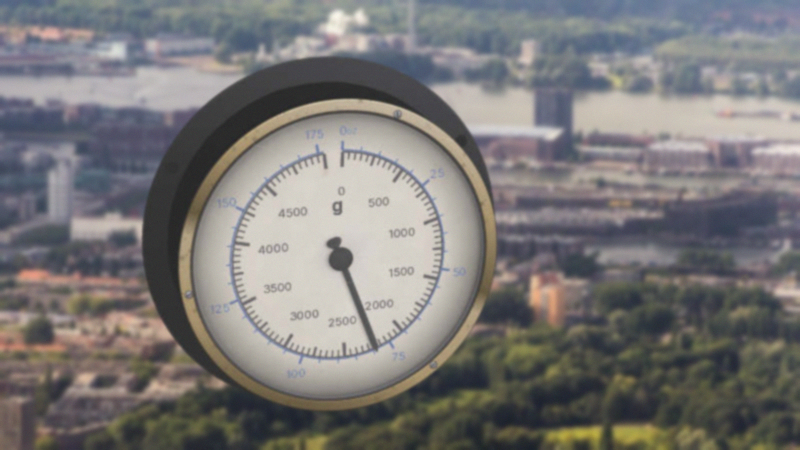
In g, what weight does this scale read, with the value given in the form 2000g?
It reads 2250g
